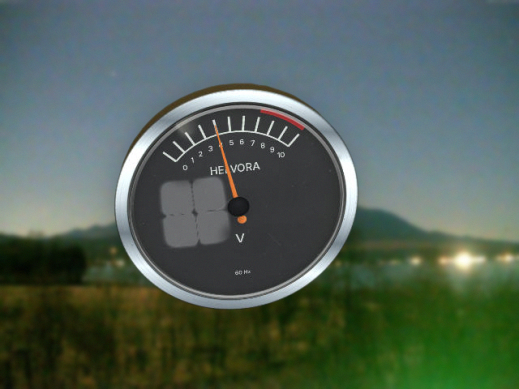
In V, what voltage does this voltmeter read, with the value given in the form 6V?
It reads 4V
